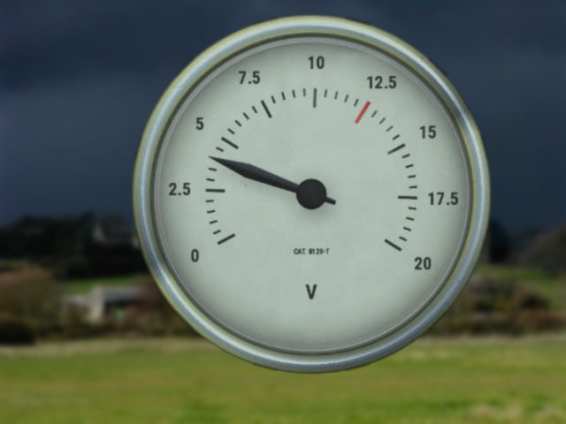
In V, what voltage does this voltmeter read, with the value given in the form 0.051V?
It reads 4V
